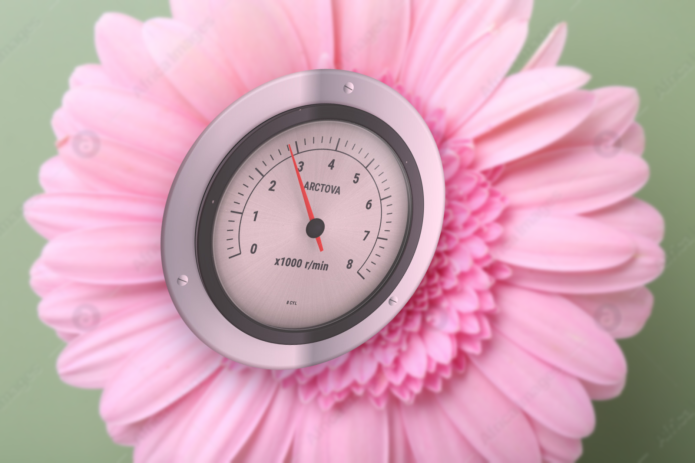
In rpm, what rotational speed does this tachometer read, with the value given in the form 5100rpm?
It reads 2800rpm
